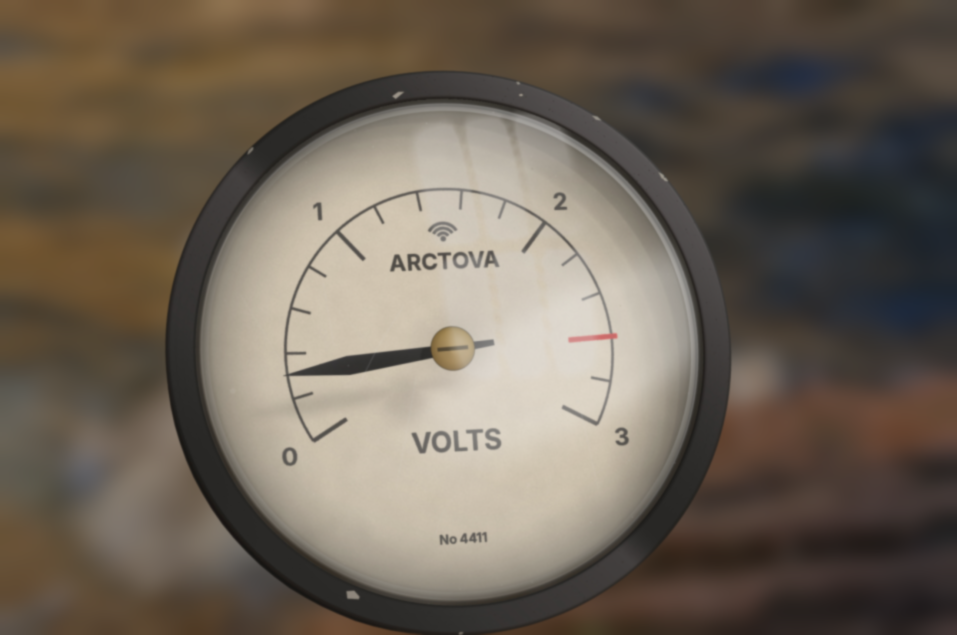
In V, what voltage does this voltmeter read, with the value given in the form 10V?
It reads 0.3V
